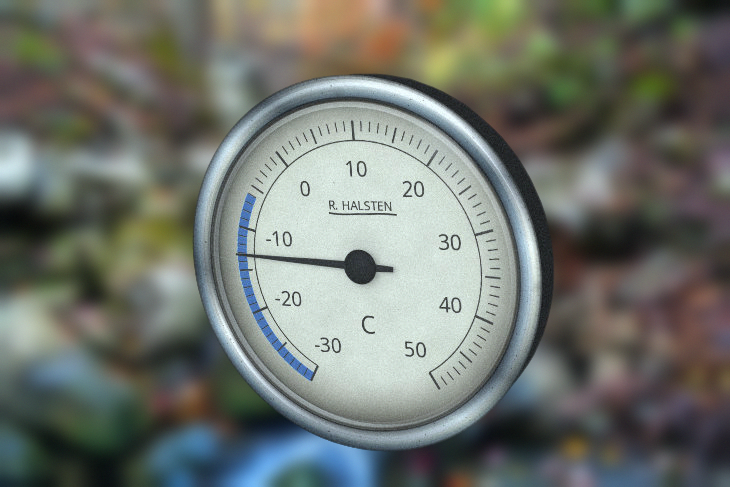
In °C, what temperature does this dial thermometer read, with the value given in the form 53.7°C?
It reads -13°C
